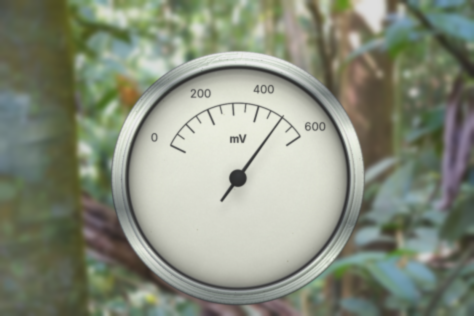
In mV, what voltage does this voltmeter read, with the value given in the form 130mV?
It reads 500mV
